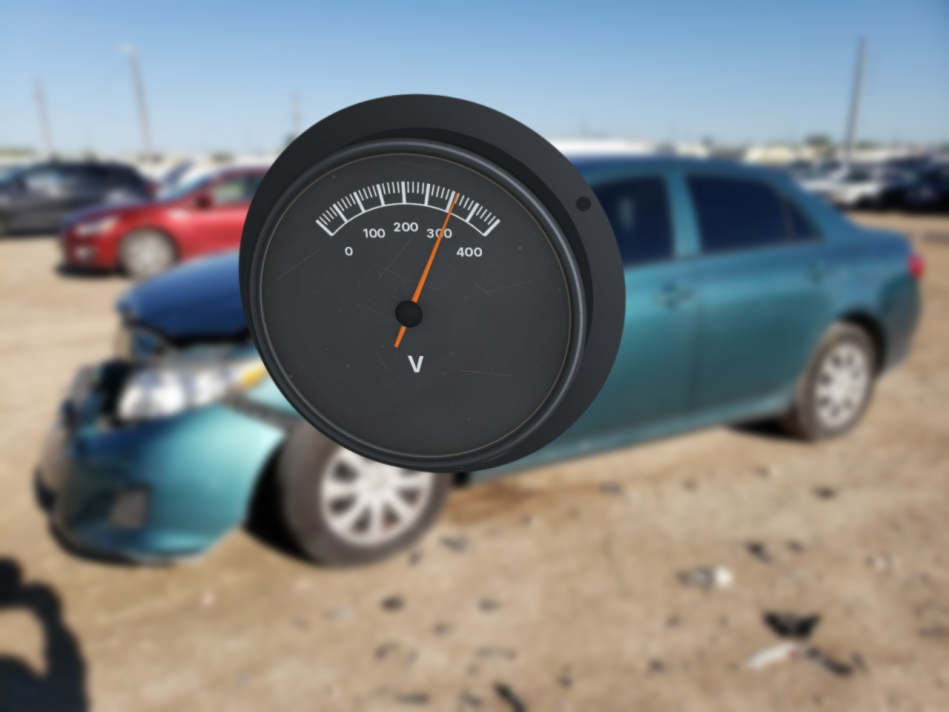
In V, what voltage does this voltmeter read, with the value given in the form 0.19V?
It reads 310V
